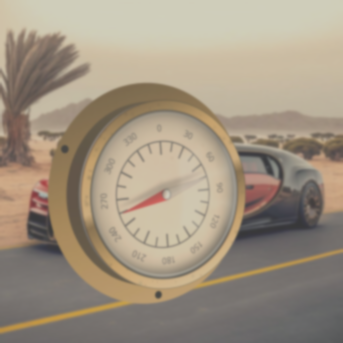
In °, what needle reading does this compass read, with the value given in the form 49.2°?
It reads 255°
